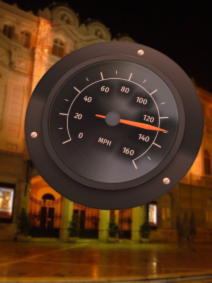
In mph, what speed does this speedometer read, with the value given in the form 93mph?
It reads 130mph
